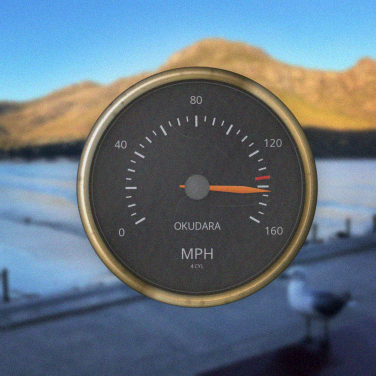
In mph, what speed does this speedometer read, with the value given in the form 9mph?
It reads 142.5mph
